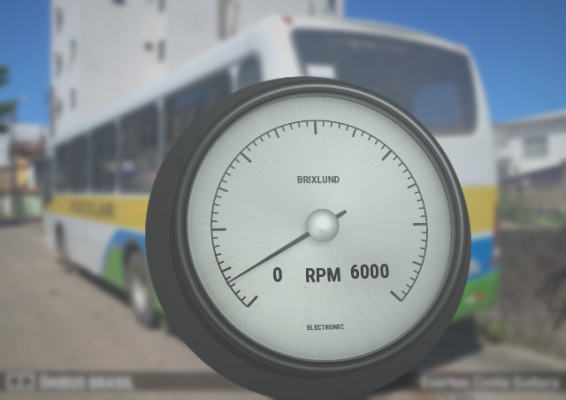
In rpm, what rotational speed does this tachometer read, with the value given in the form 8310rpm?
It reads 350rpm
